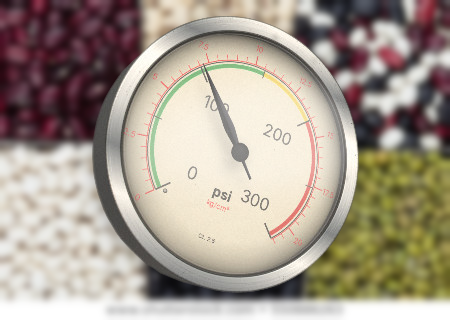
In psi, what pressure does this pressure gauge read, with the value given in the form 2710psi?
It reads 100psi
